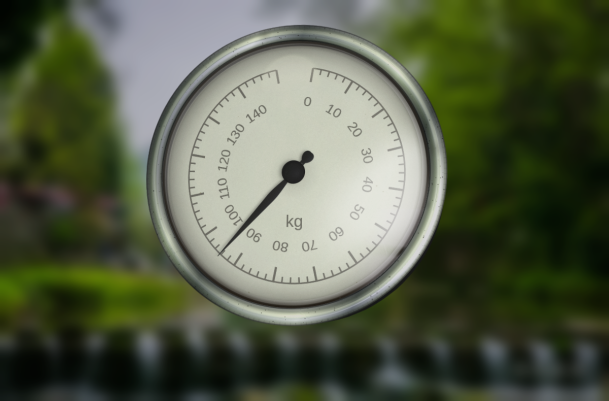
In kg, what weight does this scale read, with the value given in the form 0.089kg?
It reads 94kg
